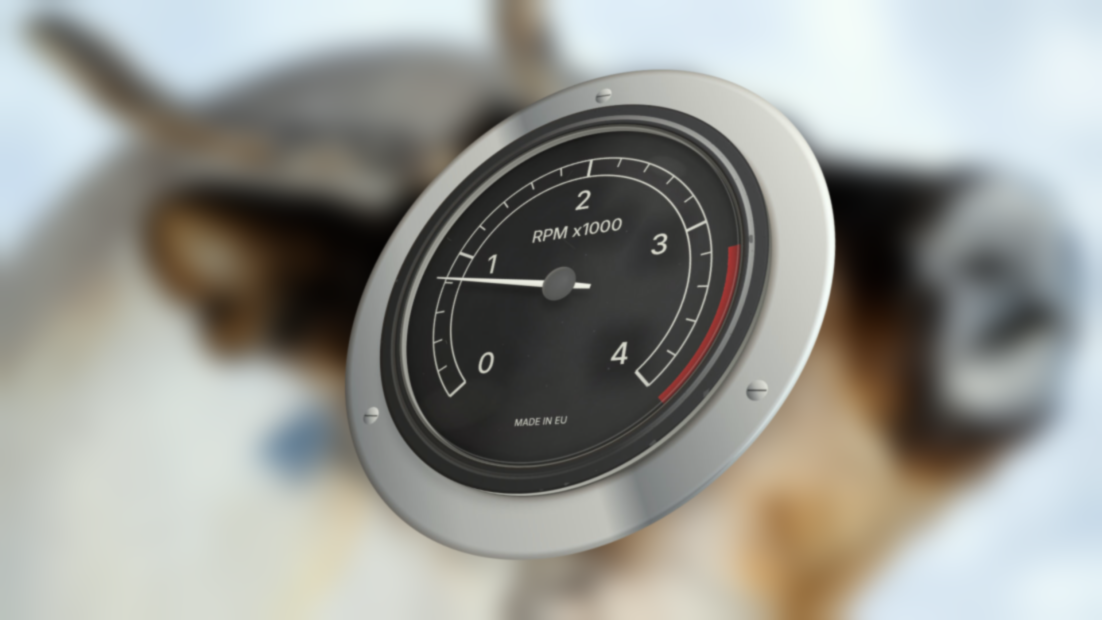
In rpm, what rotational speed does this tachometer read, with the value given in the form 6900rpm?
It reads 800rpm
